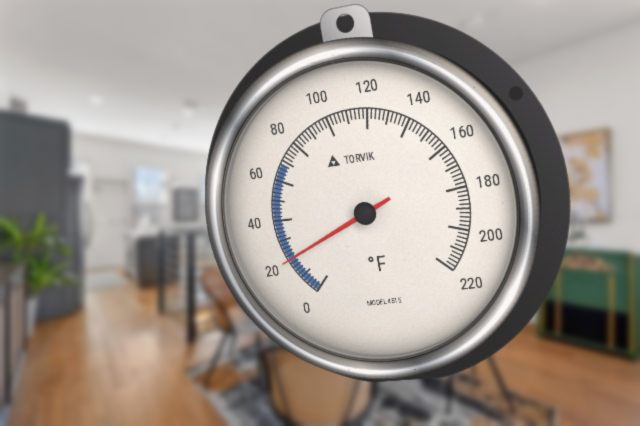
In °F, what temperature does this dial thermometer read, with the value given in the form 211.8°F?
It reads 20°F
